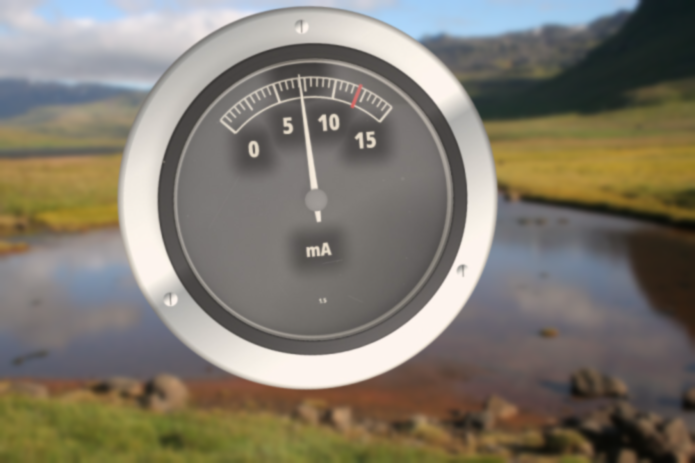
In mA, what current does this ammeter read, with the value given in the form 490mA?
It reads 7mA
